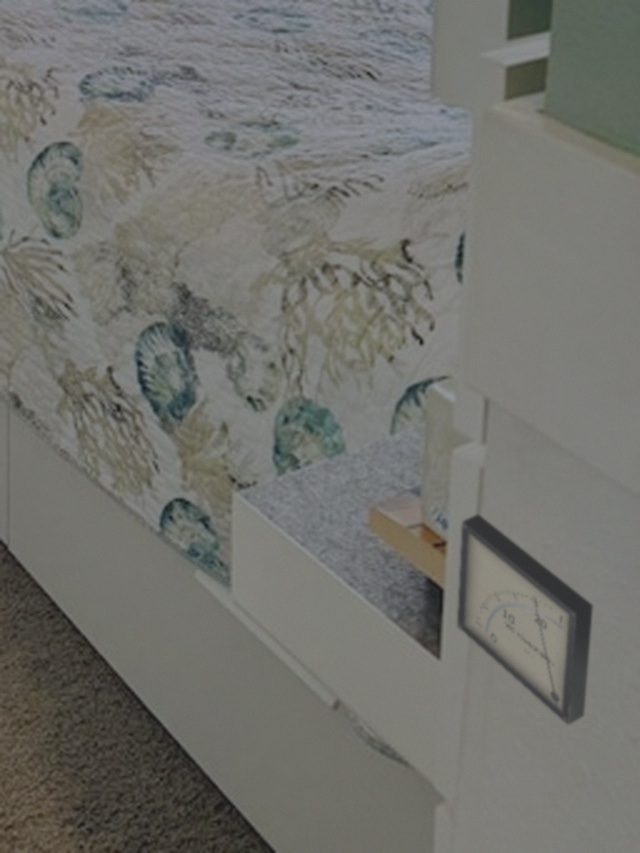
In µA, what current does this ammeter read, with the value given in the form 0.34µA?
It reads 20µA
